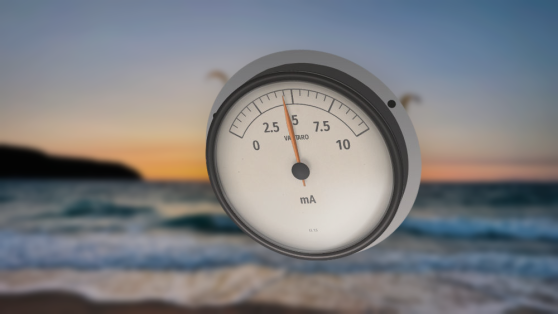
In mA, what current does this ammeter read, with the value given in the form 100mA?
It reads 4.5mA
